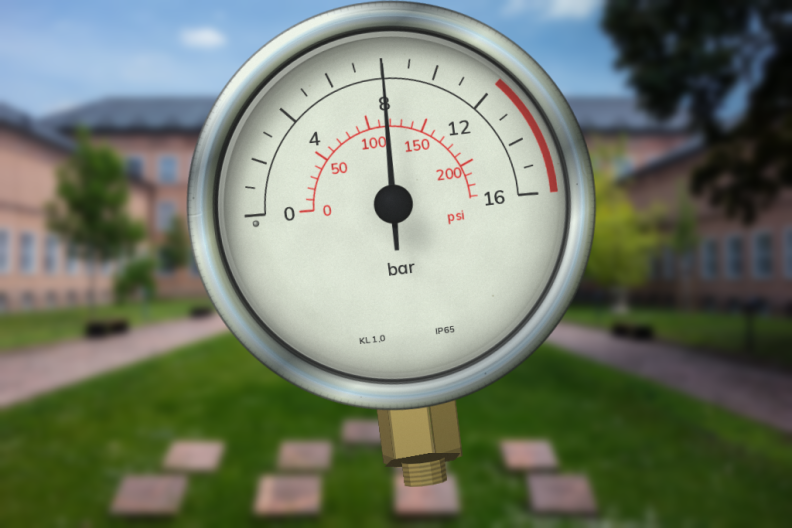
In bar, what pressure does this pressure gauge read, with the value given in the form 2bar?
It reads 8bar
